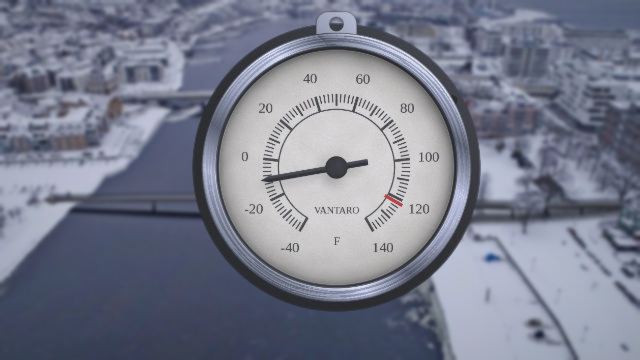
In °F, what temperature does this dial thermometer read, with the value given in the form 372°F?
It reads -10°F
